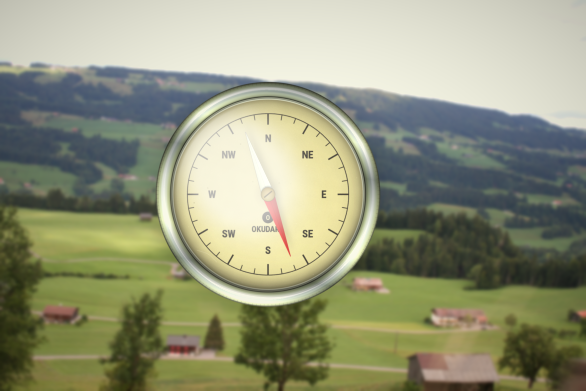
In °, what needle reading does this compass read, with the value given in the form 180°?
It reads 160°
